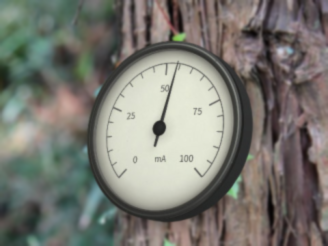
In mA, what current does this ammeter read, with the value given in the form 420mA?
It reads 55mA
